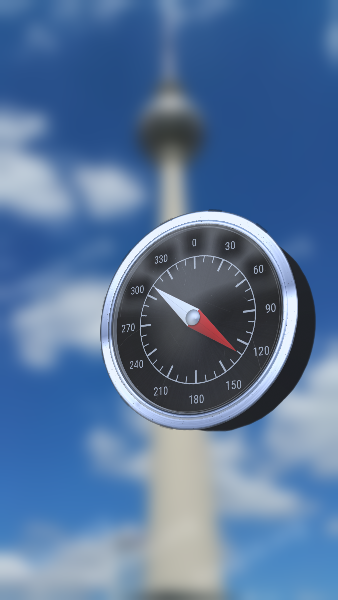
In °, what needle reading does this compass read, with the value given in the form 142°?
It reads 130°
